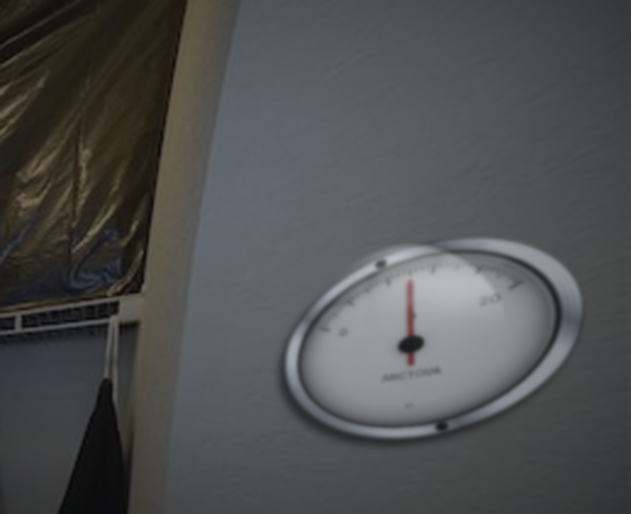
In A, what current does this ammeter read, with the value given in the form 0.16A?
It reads 10A
